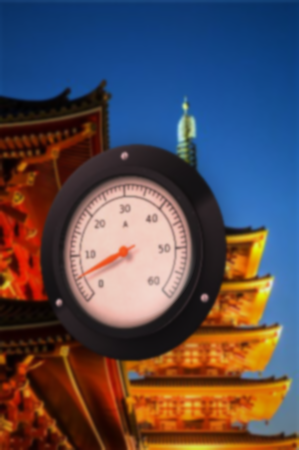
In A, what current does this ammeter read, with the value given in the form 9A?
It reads 5A
